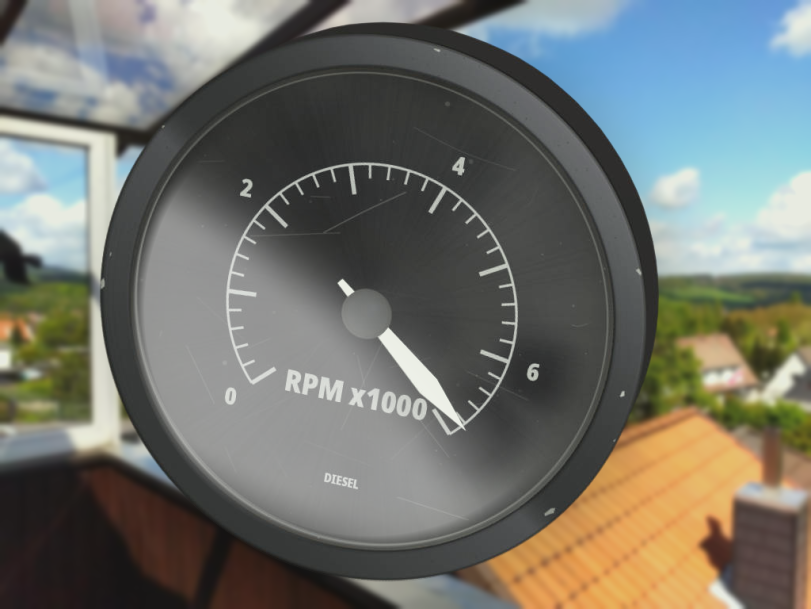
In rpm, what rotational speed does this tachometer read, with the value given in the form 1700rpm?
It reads 6800rpm
